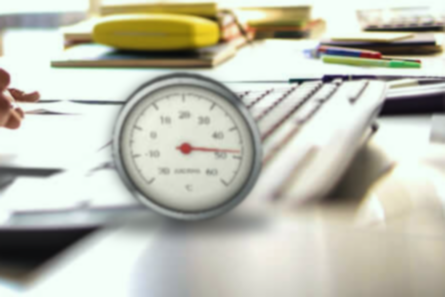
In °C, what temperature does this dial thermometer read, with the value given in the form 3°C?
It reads 47.5°C
